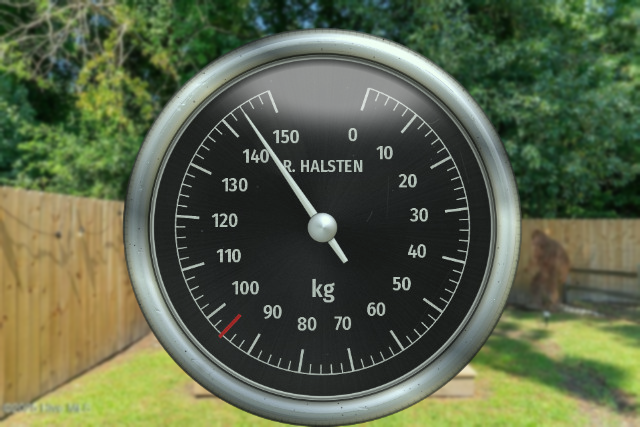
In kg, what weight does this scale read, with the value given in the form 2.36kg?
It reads 144kg
